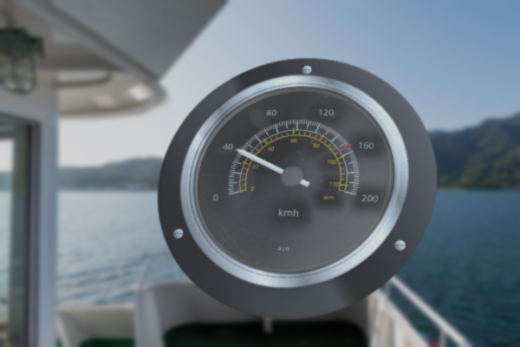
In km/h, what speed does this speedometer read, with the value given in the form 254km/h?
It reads 40km/h
